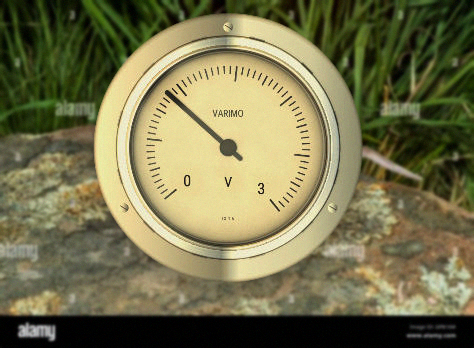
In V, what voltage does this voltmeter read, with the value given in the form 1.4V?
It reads 0.9V
